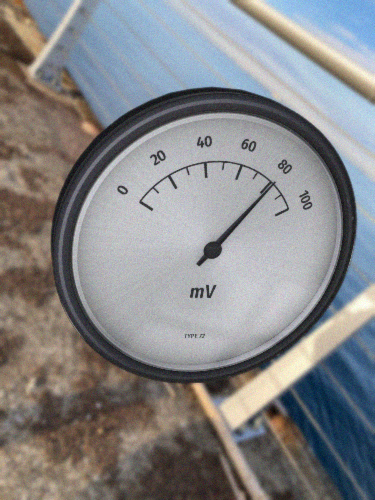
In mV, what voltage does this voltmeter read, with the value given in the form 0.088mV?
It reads 80mV
